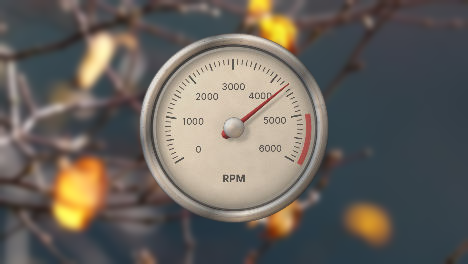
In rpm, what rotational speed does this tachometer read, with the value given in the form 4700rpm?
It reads 4300rpm
